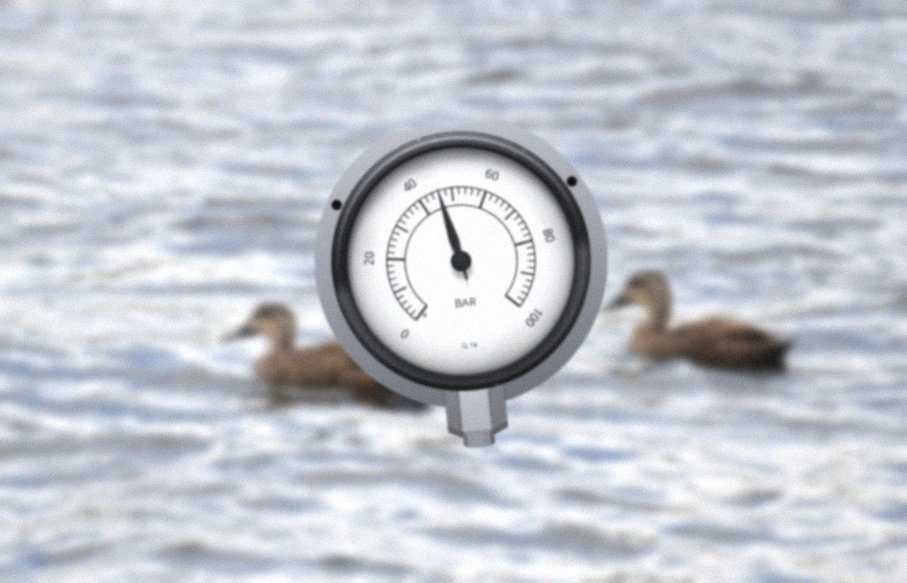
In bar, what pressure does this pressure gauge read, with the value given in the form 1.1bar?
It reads 46bar
